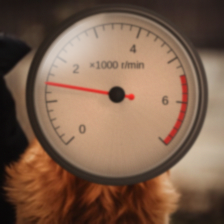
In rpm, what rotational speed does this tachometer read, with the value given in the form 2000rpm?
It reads 1400rpm
